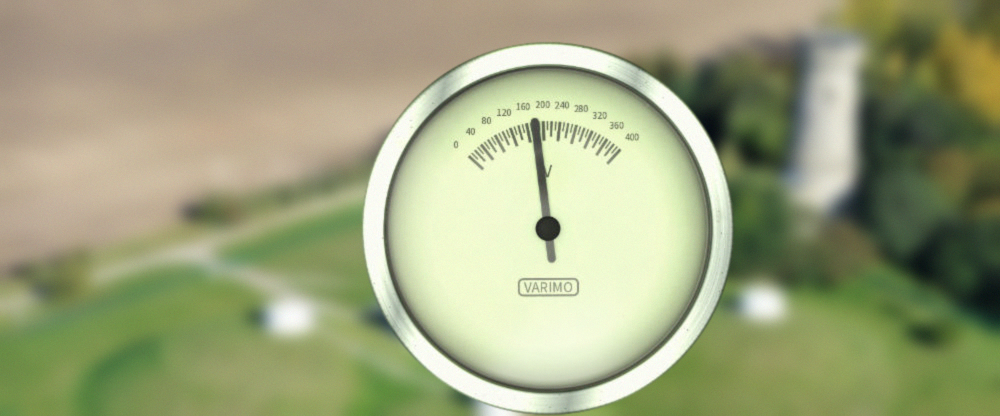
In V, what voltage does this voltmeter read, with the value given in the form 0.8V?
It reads 180V
